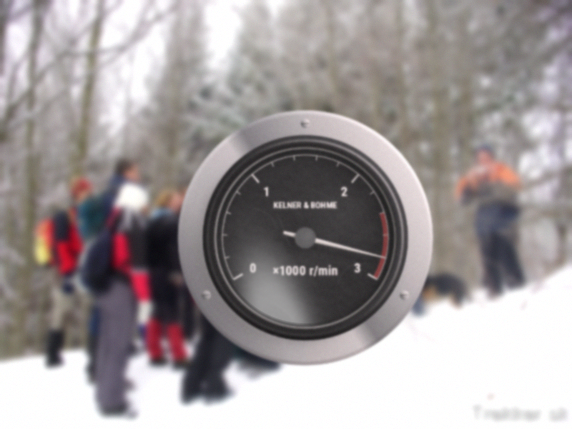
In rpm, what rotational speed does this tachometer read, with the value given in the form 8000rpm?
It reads 2800rpm
